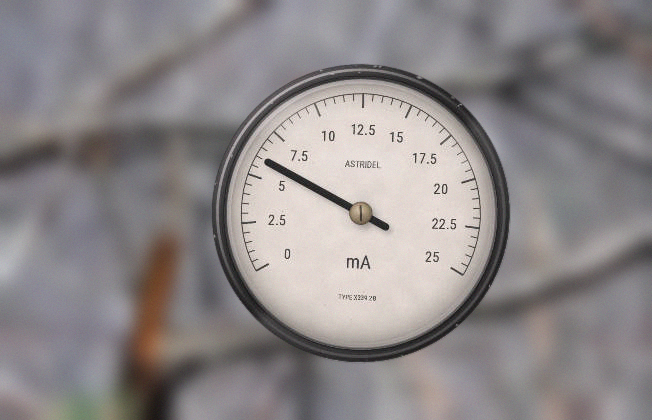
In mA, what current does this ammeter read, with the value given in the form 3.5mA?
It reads 6mA
